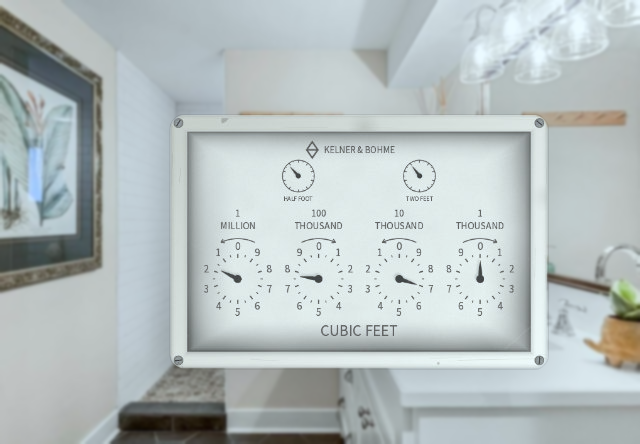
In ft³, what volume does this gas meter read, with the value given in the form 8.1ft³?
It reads 177000ft³
